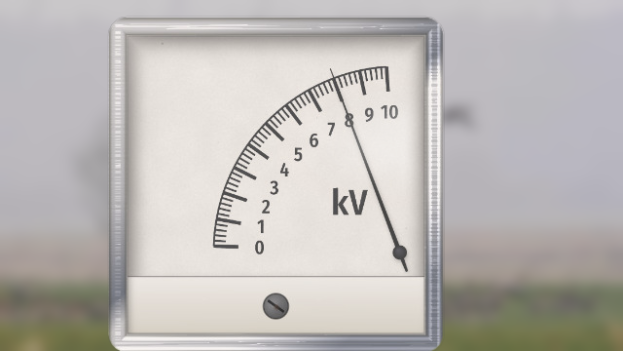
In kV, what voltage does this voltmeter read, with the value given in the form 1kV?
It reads 8kV
